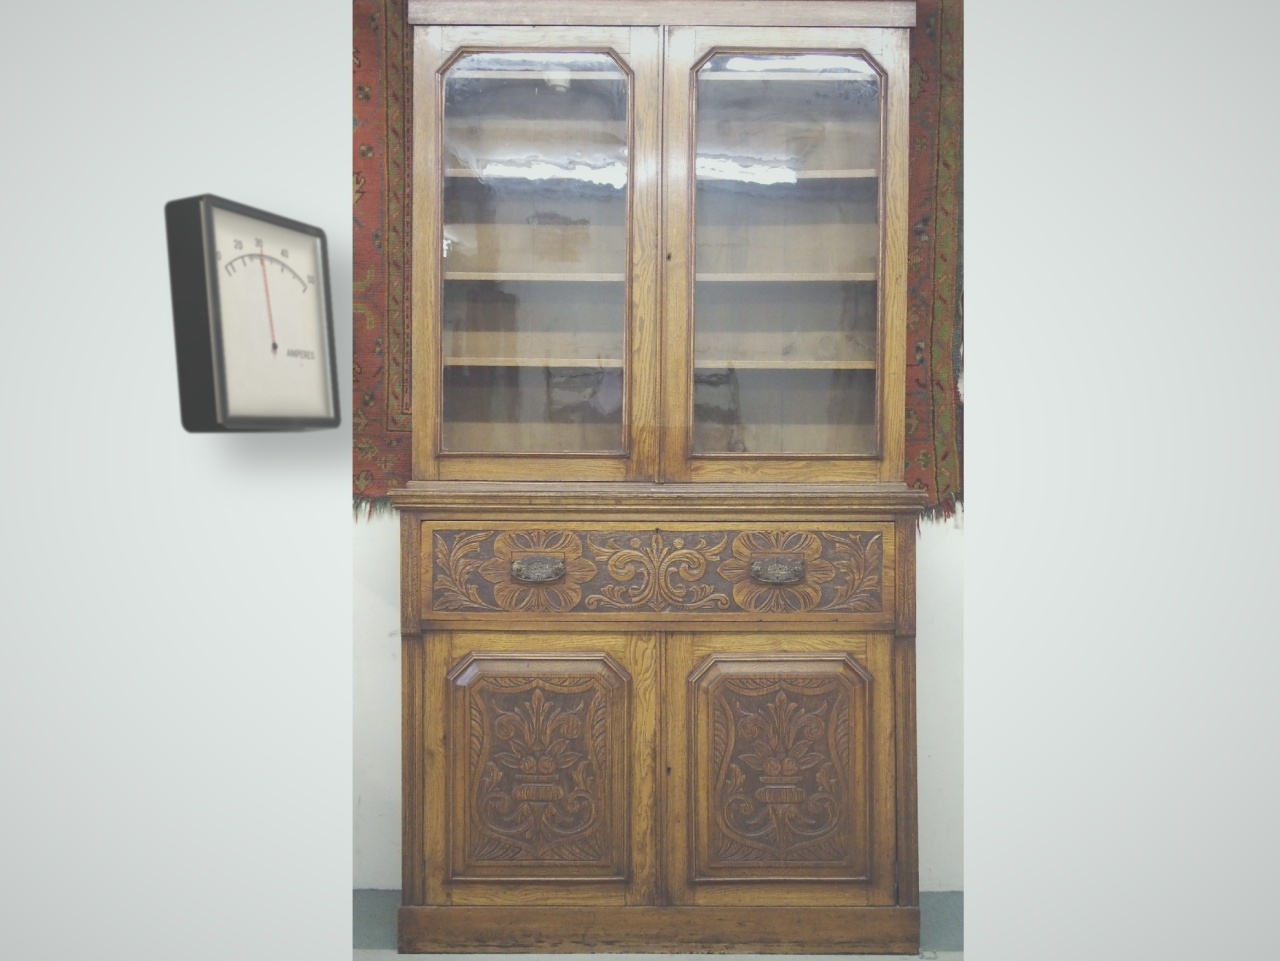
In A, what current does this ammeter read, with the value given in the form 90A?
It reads 30A
